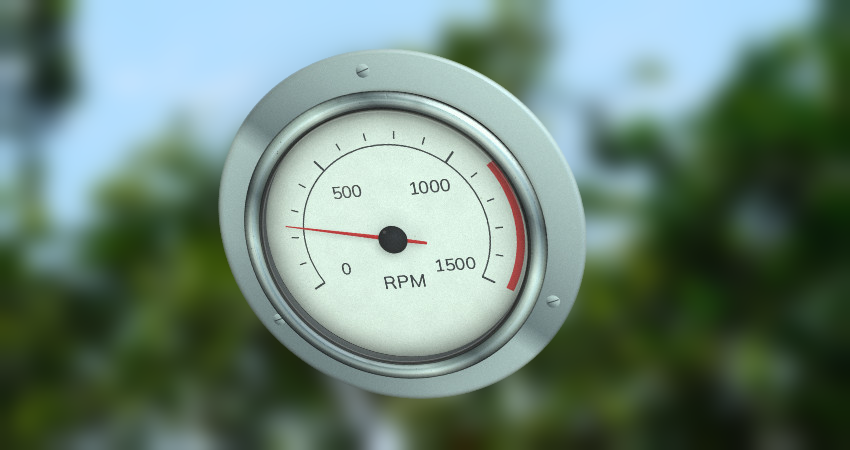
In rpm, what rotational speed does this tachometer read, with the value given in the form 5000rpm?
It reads 250rpm
